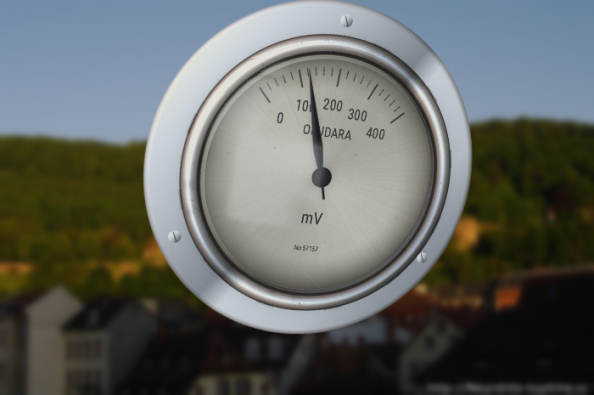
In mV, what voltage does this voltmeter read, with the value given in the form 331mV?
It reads 120mV
